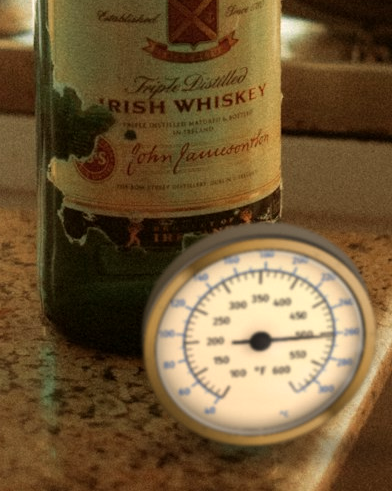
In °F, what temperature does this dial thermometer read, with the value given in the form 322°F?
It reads 500°F
